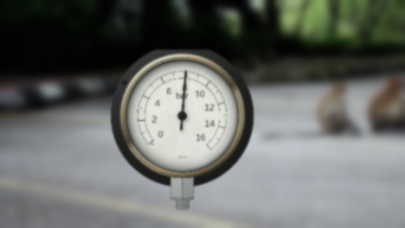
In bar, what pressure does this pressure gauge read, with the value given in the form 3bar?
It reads 8bar
